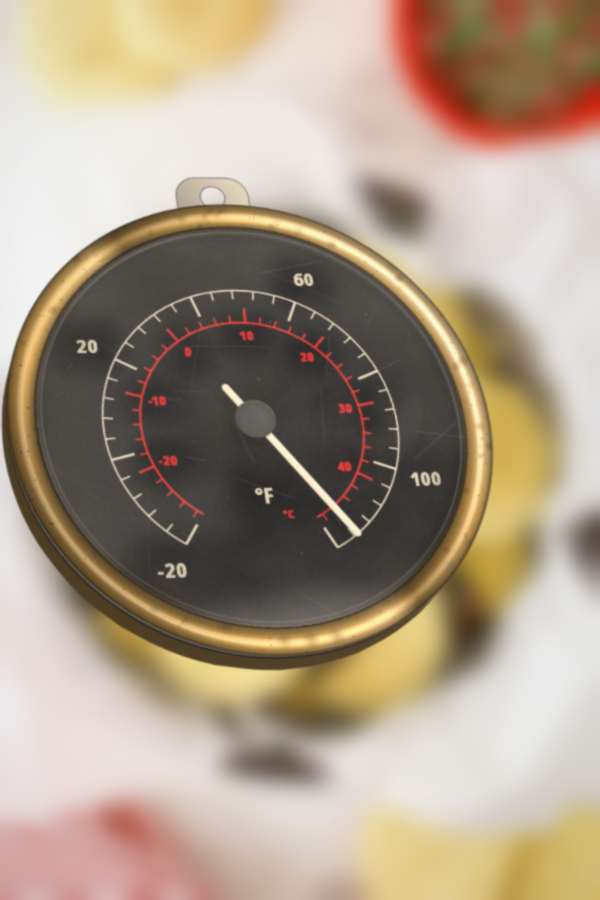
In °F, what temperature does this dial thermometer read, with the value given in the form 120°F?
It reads 116°F
